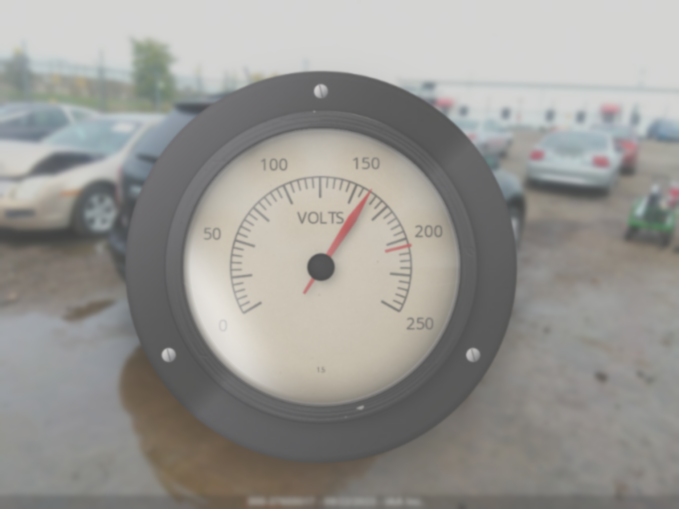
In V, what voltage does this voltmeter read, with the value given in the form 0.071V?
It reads 160V
